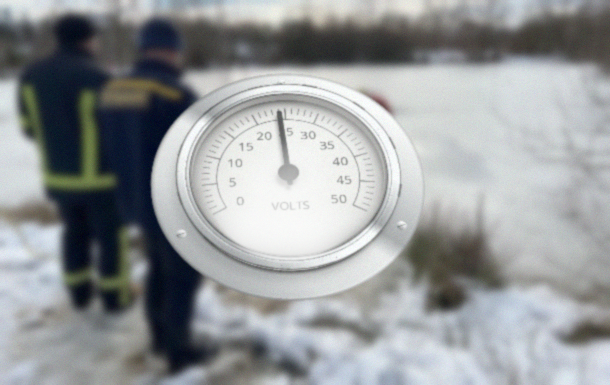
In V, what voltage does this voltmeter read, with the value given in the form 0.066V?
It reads 24V
